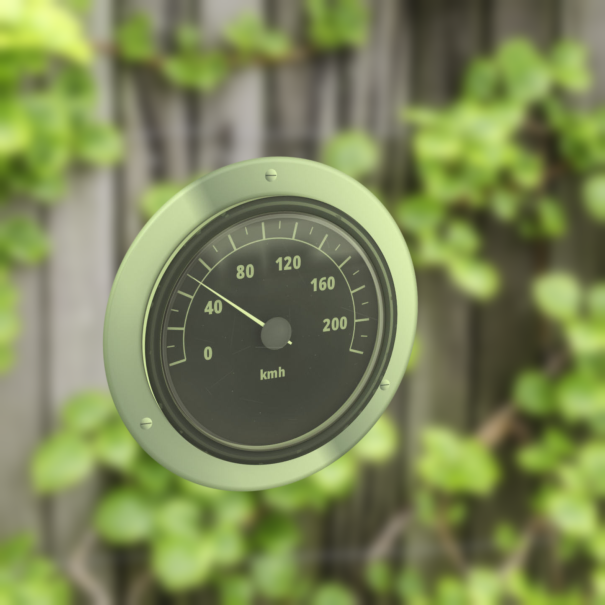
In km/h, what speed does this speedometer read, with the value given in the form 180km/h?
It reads 50km/h
